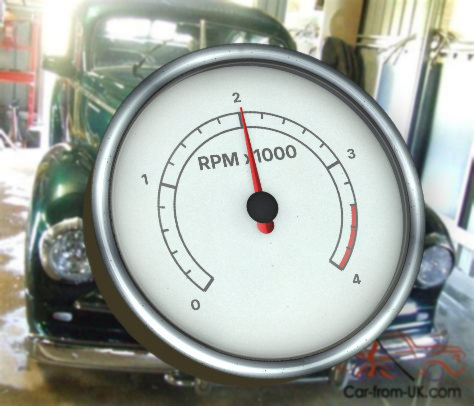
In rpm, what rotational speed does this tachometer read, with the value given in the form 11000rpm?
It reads 2000rpm
